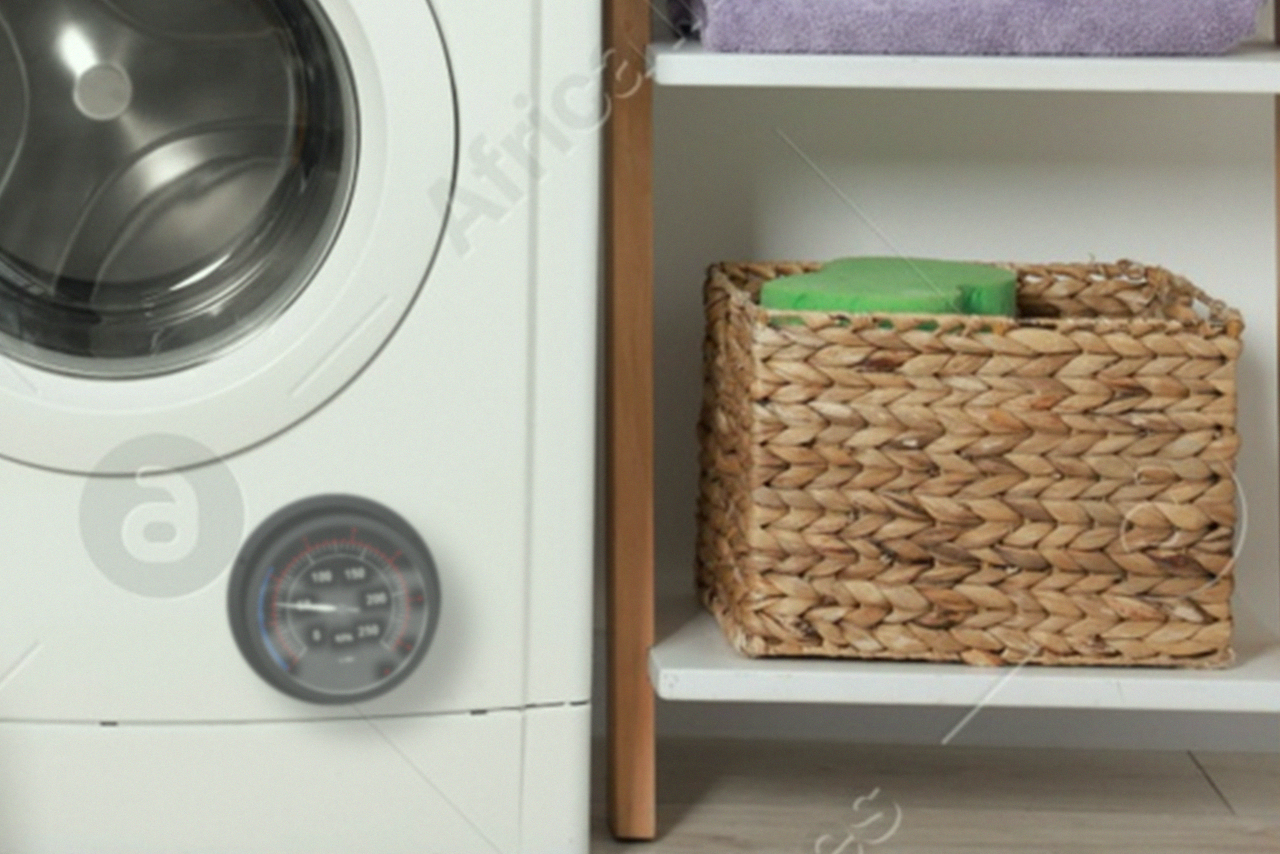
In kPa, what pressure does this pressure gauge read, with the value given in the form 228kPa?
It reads 50kPa
